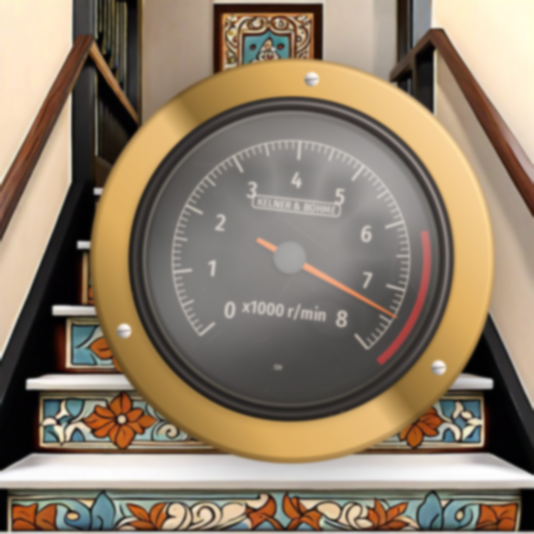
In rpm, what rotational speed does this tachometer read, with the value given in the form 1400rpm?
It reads 7400rpm
